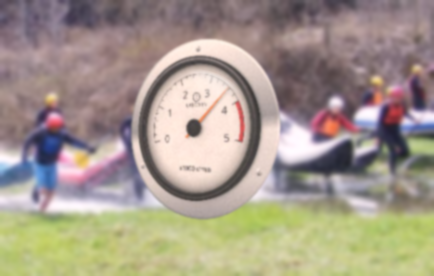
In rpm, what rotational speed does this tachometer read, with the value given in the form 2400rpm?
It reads 3600rpm
